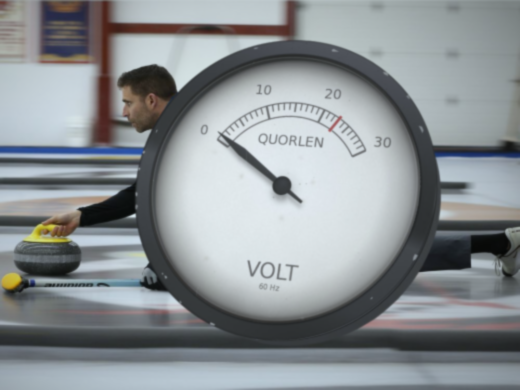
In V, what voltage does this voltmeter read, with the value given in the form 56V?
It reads 1V
